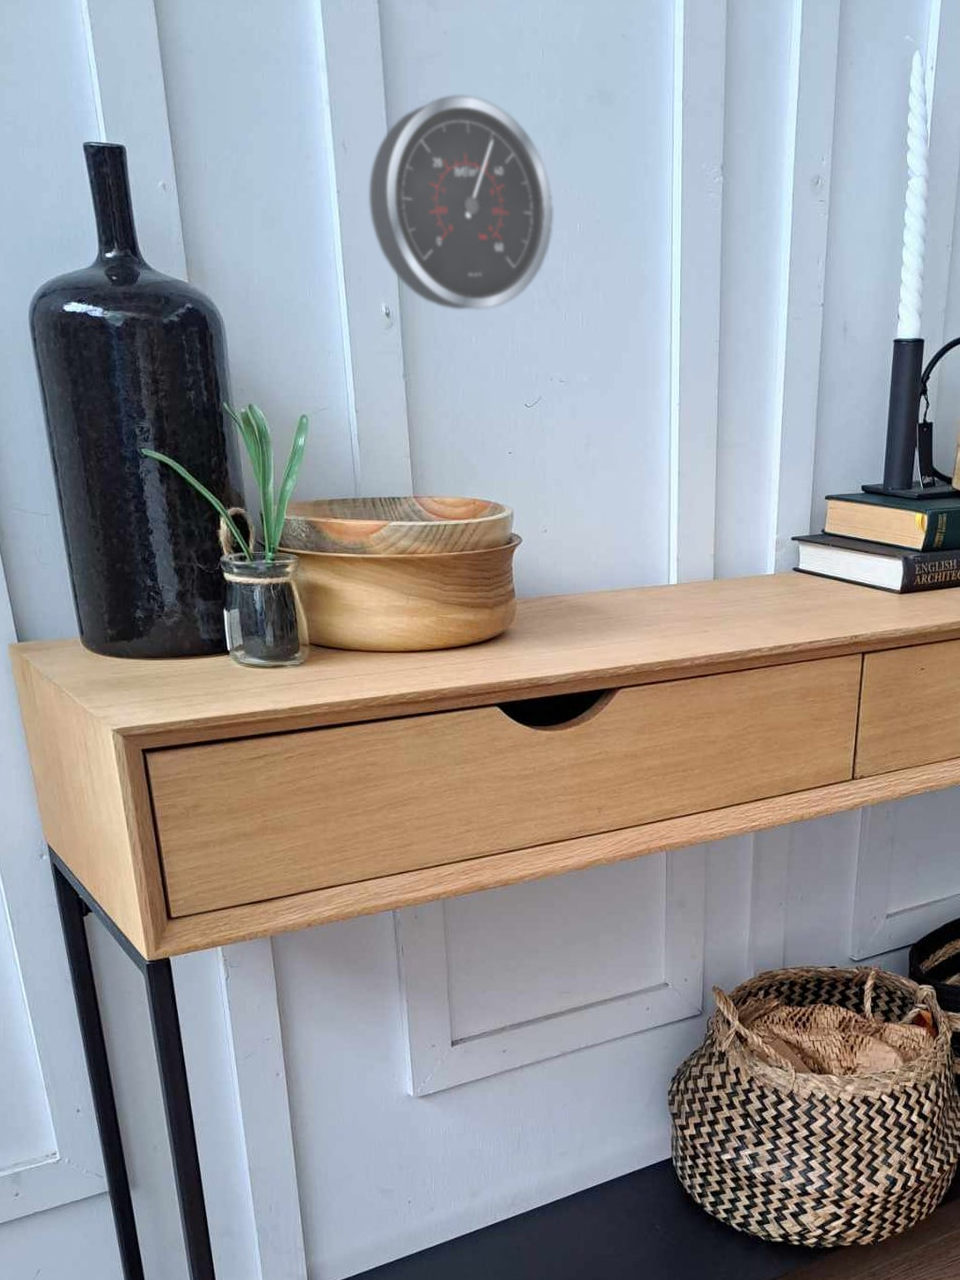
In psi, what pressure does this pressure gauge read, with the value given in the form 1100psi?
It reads 35psi
